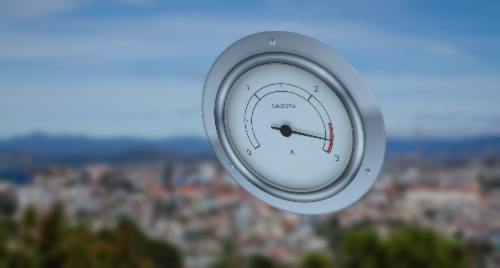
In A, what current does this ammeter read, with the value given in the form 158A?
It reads 2.75A
